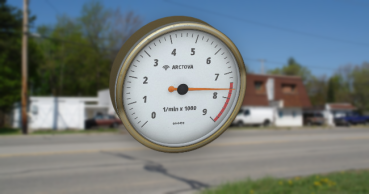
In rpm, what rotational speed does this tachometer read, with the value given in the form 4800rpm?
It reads 7600rpm
